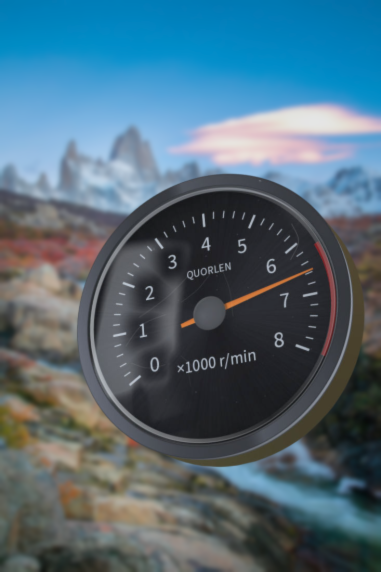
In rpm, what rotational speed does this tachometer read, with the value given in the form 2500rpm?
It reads 6600rpm
